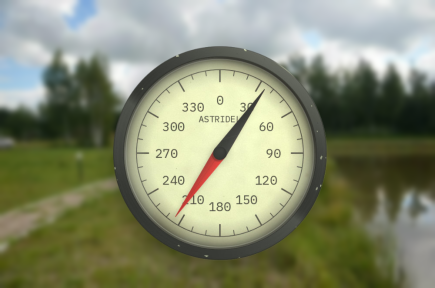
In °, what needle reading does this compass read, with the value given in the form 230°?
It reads 215°
